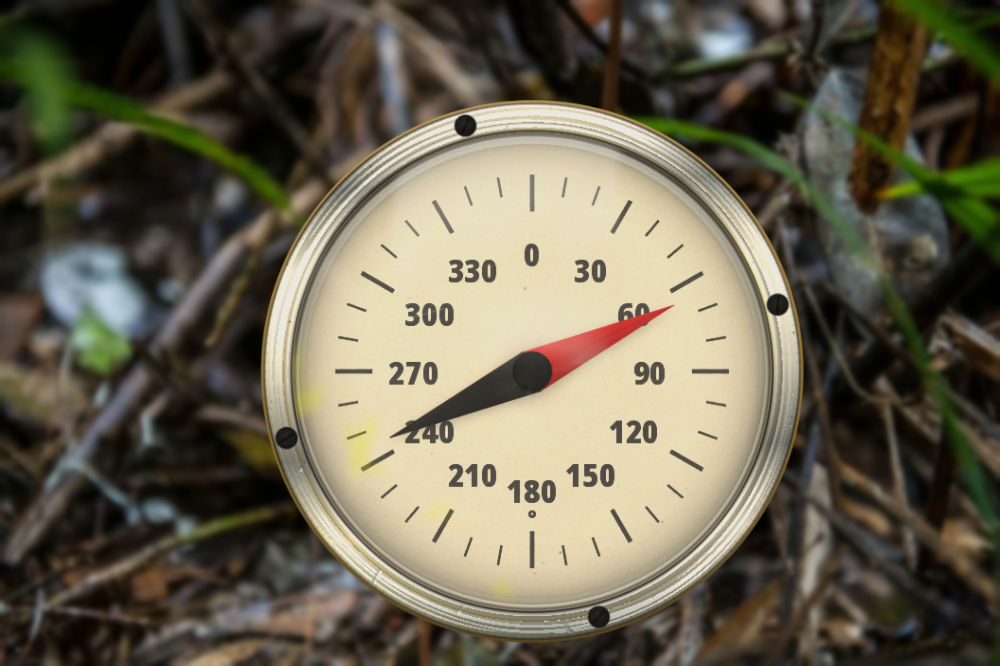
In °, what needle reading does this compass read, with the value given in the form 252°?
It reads 65°
